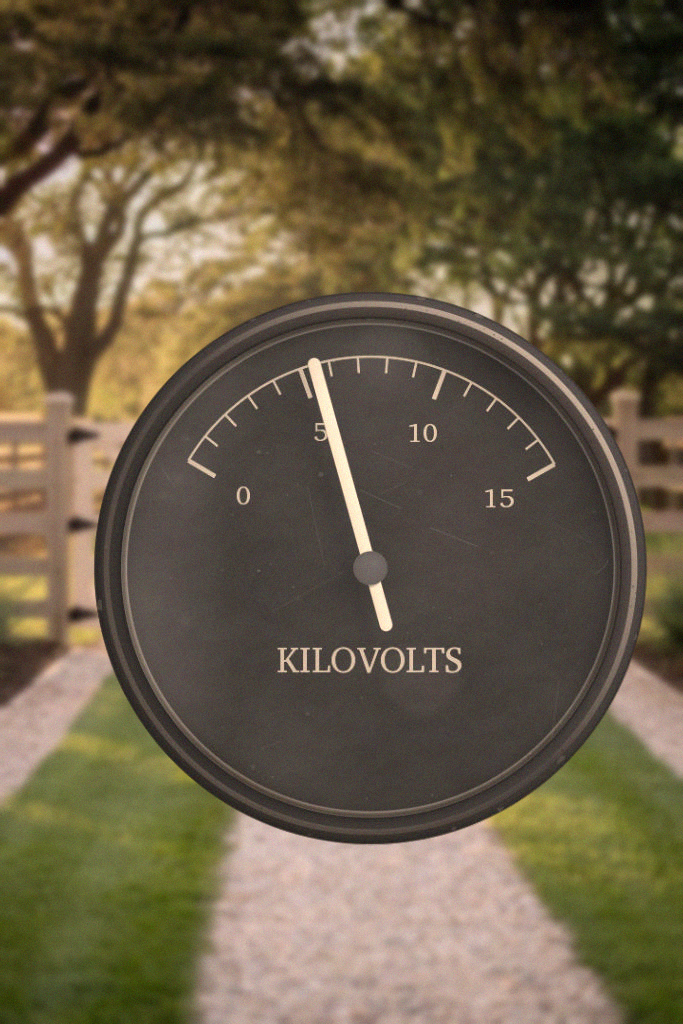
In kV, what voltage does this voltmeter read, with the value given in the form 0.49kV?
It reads 5.5kV
